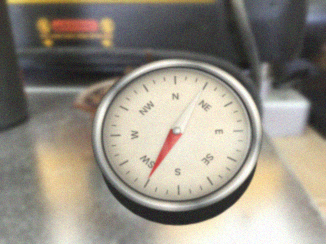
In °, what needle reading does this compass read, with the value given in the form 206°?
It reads 210°
